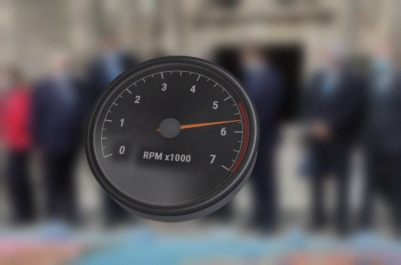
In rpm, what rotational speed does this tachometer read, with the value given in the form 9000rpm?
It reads 5750rpm
